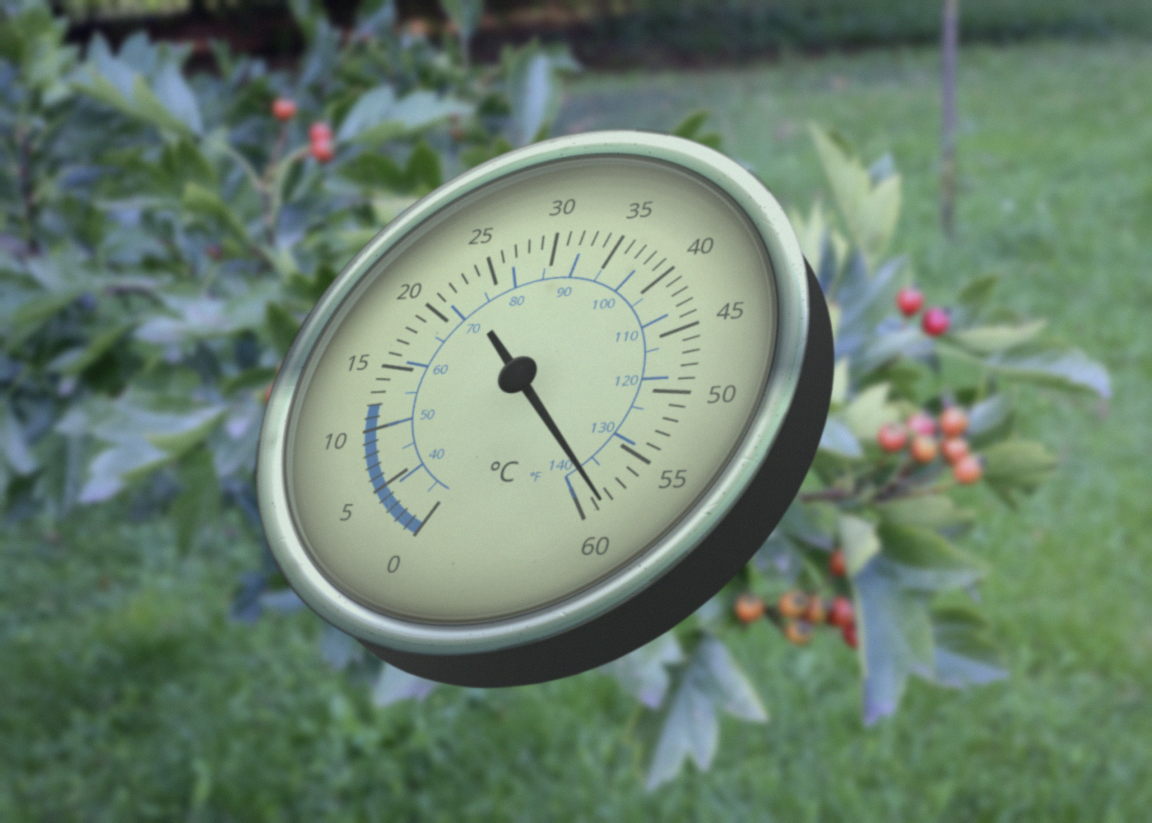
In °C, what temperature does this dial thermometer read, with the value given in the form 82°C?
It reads 58.5°C
